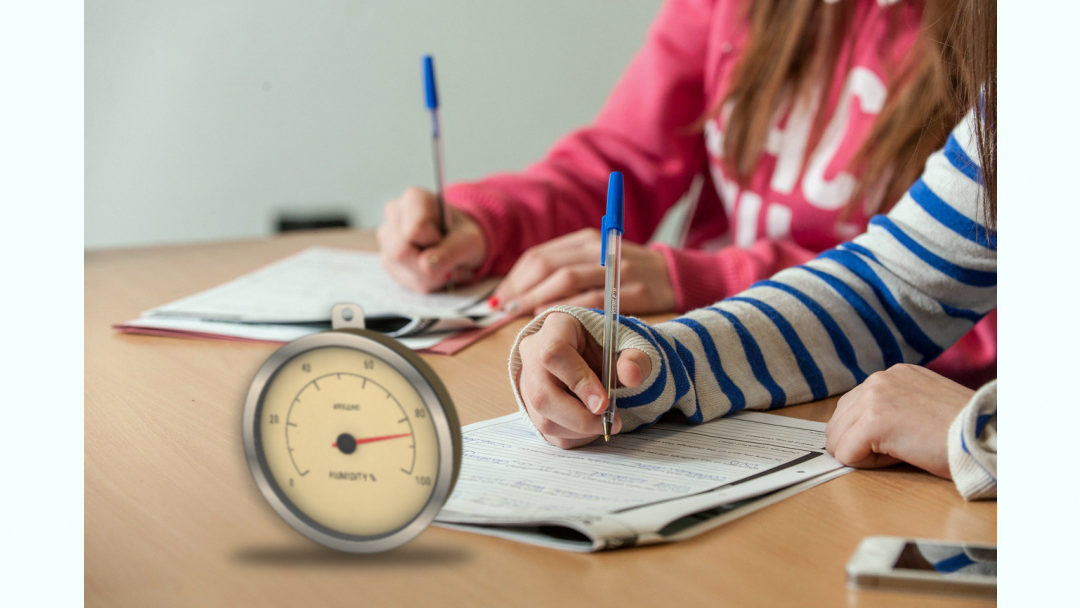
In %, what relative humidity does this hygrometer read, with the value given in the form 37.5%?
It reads 85%
